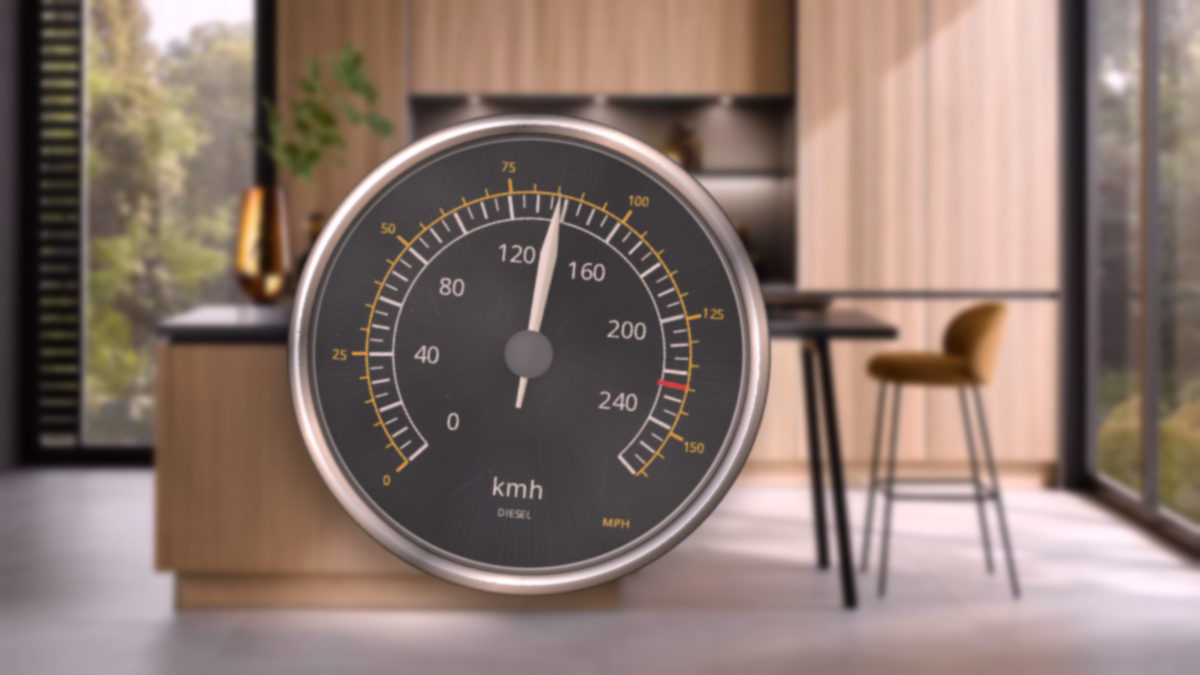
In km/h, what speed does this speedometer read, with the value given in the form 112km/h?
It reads 137.5km/h
